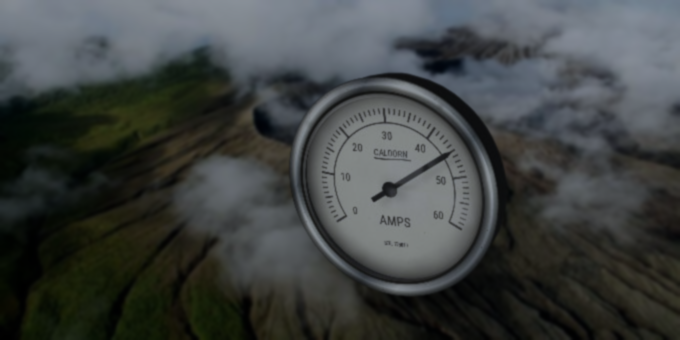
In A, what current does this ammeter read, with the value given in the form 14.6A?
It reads 45A
